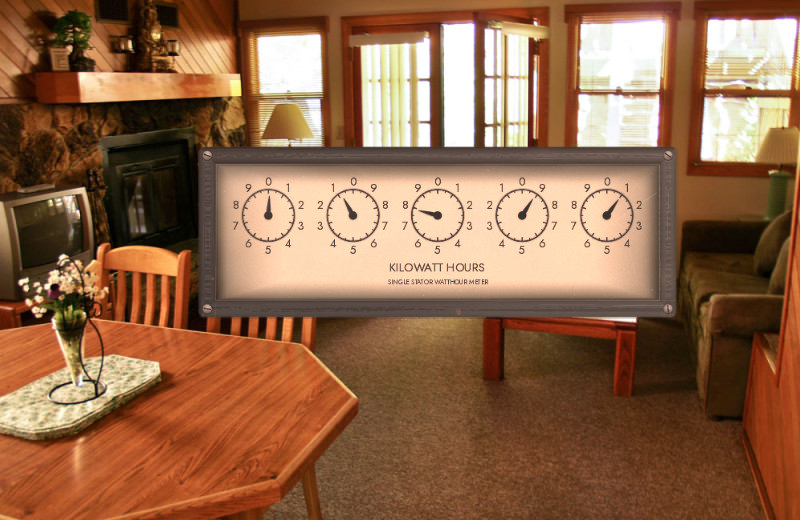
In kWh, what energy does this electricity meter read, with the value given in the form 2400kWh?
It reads 791kWh
